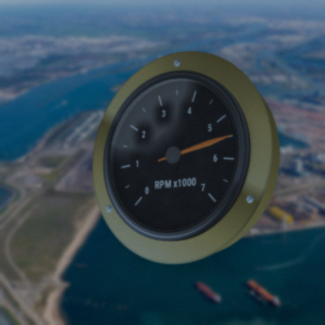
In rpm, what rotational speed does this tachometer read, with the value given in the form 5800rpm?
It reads 5500rpm
